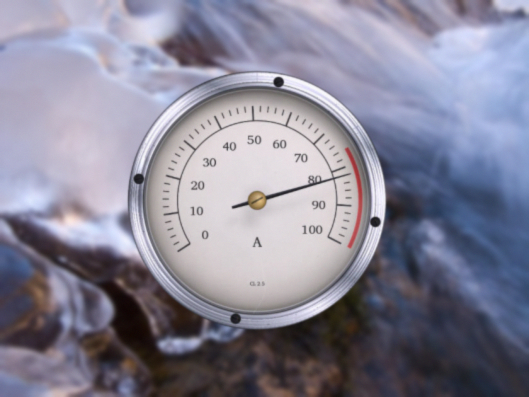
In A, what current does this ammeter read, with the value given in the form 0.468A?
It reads 82A
